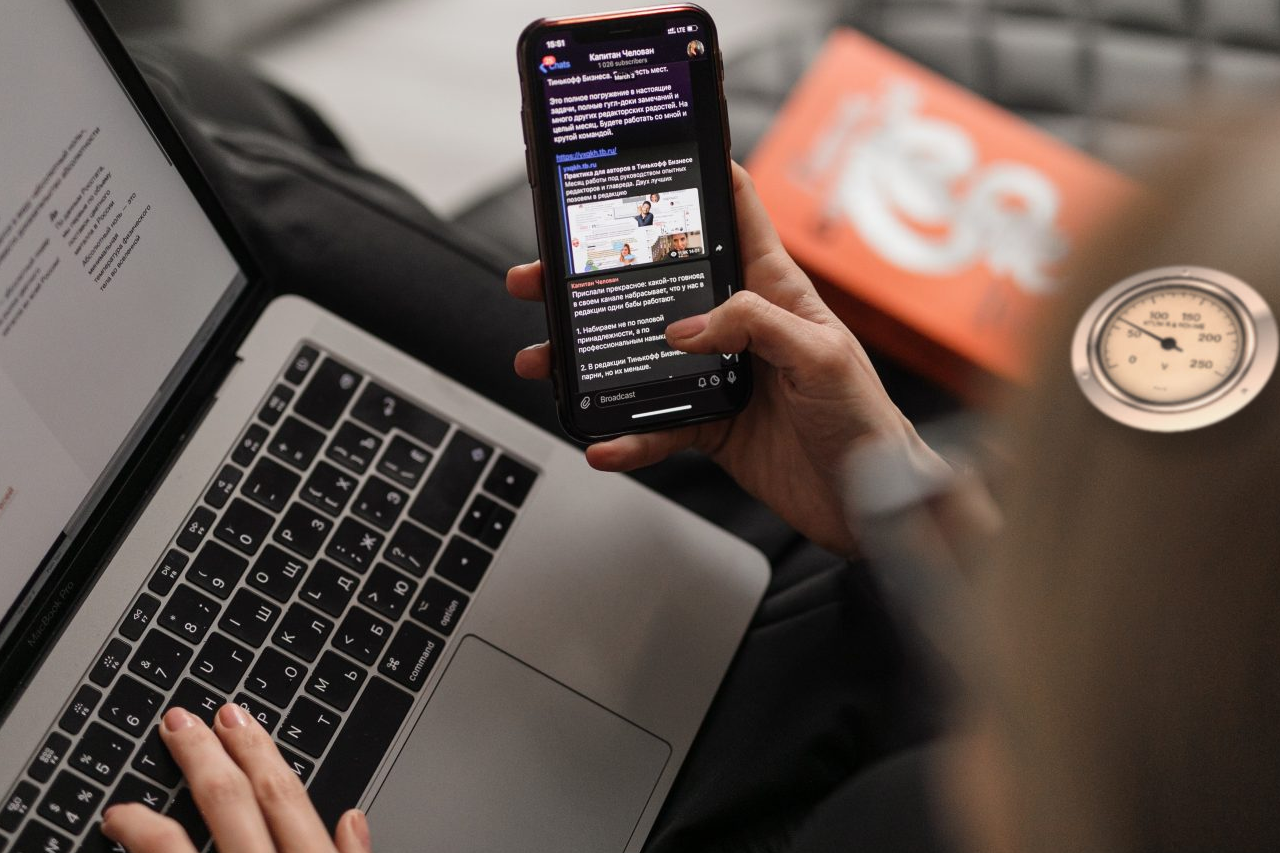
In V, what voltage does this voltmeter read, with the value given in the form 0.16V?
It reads 60V
